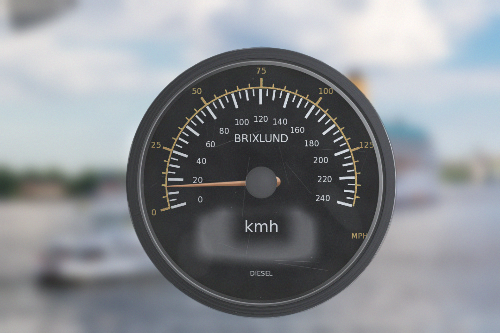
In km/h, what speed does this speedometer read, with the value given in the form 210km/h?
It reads 15km/h
